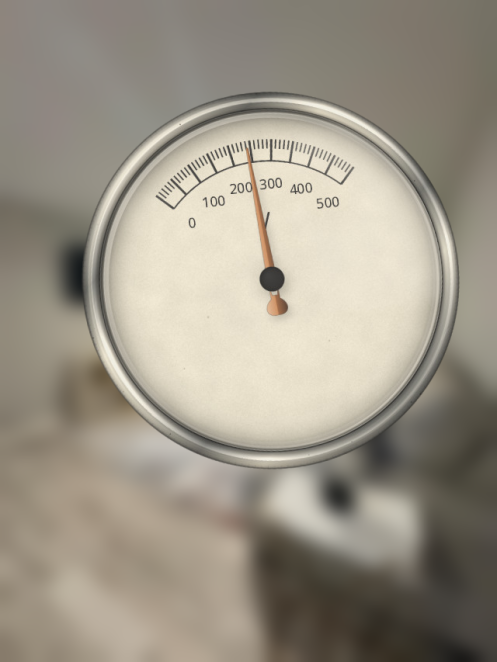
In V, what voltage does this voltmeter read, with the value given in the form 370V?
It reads 240V
